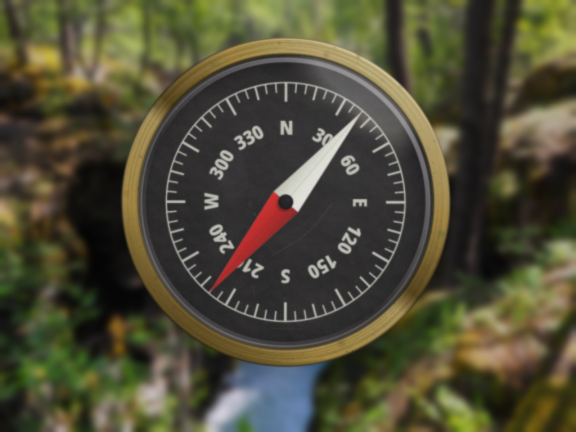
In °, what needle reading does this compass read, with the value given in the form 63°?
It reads 220°
